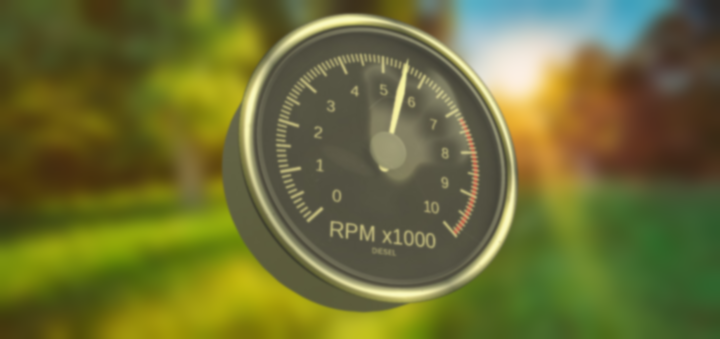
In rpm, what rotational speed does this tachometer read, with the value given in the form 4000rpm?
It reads 5500rpm
